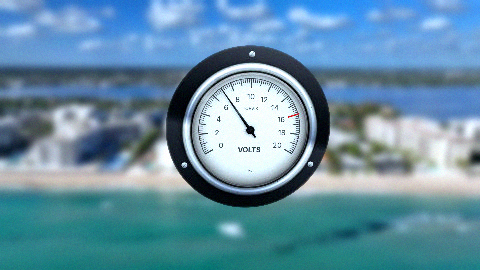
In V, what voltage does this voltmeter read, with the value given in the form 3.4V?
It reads 7V
